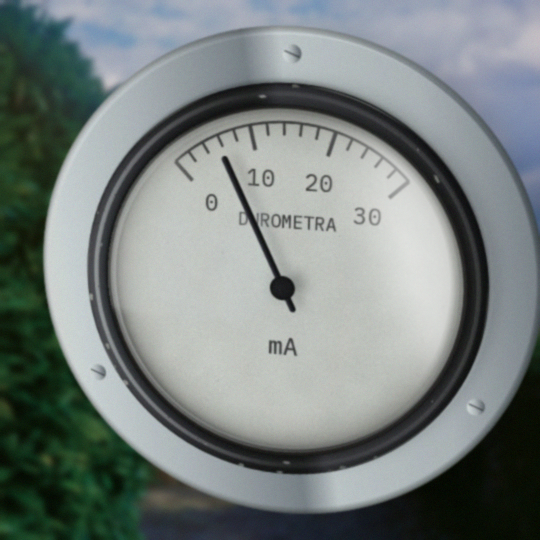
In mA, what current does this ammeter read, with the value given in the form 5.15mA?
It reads 6mA
